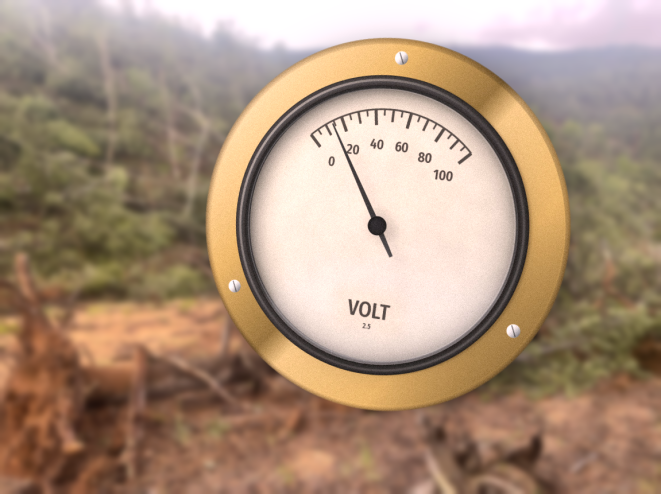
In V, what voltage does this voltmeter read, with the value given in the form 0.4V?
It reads 15V
